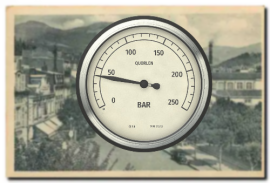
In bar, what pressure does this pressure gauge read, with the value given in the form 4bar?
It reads 40bar
